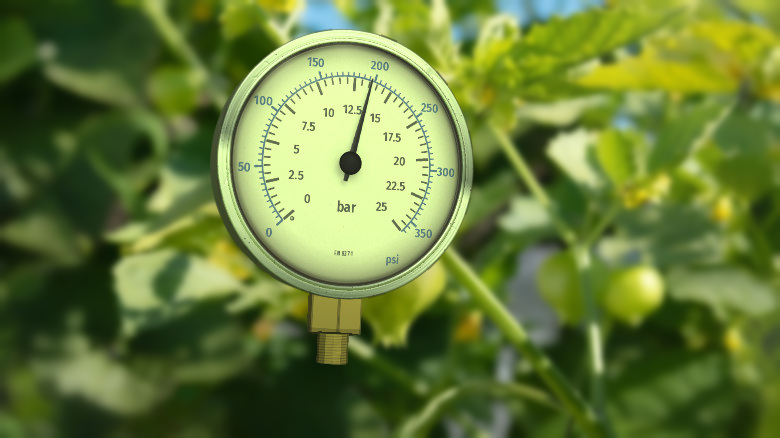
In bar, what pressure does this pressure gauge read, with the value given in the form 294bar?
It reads 13.5bar
